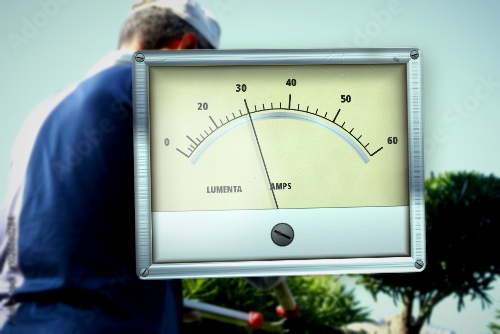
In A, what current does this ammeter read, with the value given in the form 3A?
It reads 30A
